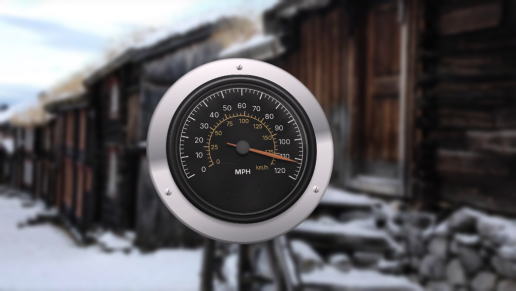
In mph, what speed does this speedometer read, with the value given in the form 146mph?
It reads 112mph
